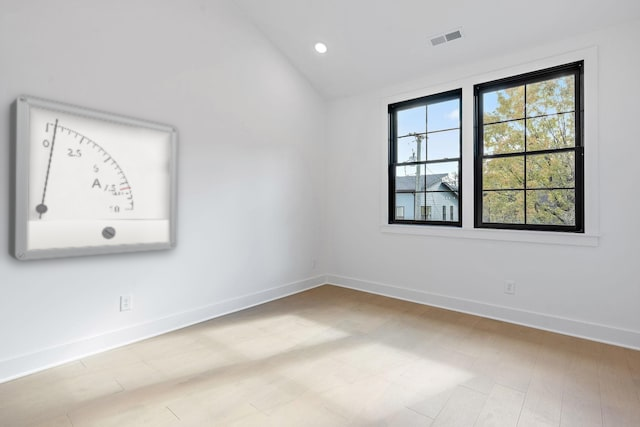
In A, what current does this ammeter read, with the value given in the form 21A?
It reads 0.5A
